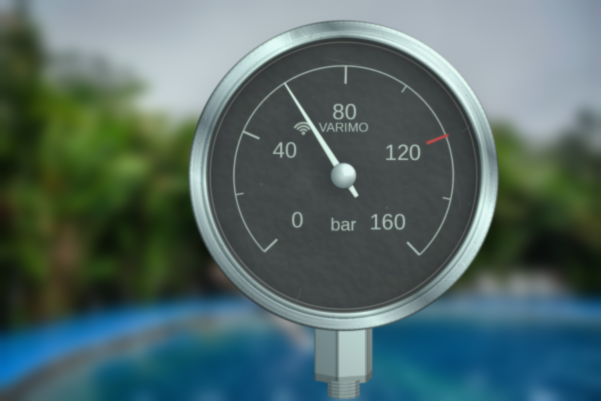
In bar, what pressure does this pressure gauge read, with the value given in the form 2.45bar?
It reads 60bar
